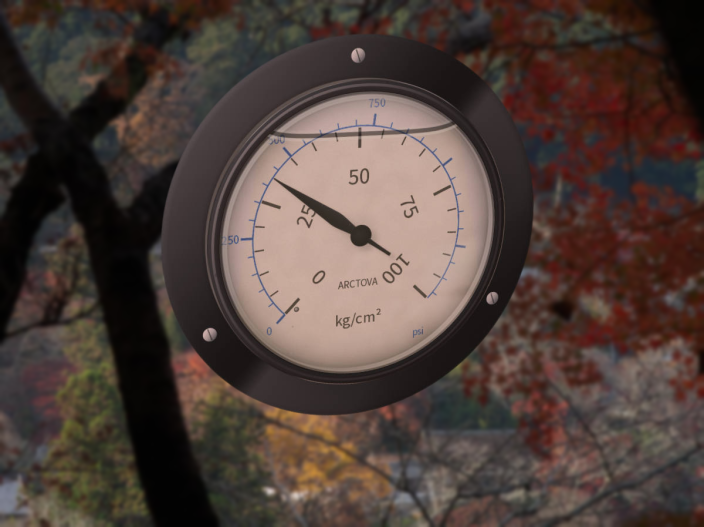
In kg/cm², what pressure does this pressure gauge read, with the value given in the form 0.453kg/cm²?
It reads 30kg/cm²
